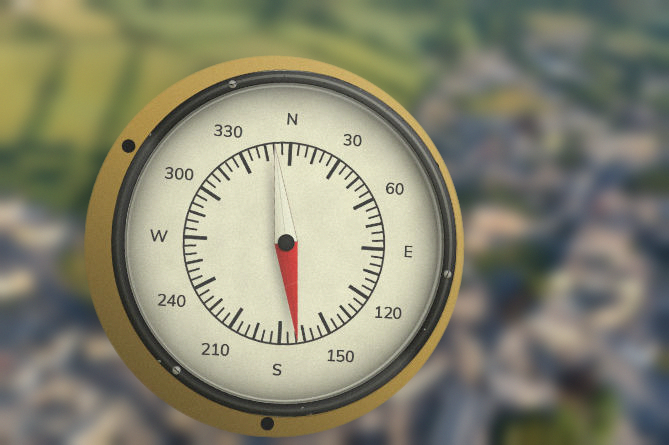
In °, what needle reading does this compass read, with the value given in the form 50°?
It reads 170°
